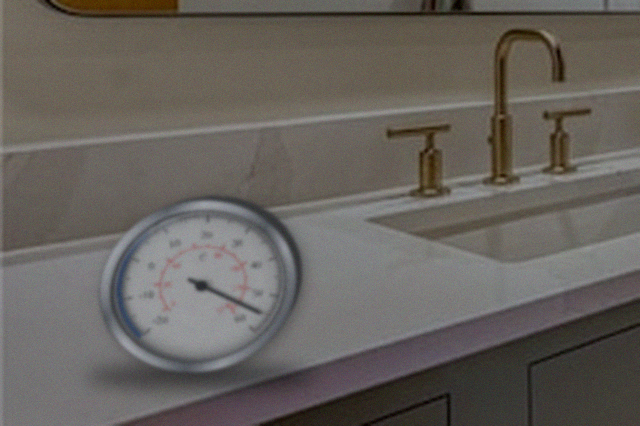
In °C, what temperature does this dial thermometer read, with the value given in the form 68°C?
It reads 55°C
